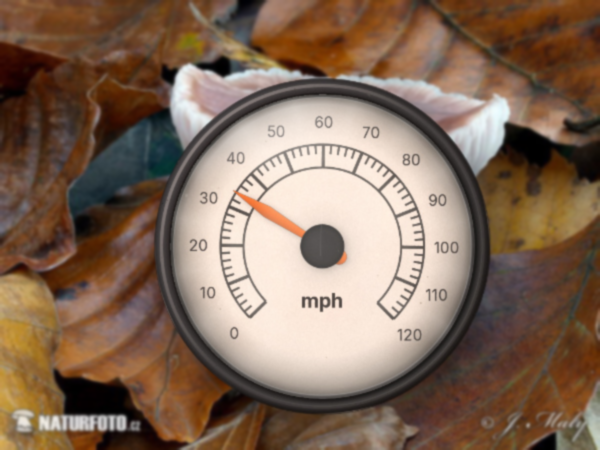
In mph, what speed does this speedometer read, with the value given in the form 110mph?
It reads 34mph
